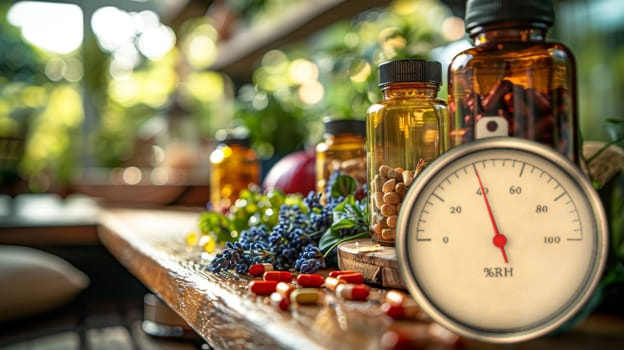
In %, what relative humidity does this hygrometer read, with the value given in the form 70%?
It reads 40%
